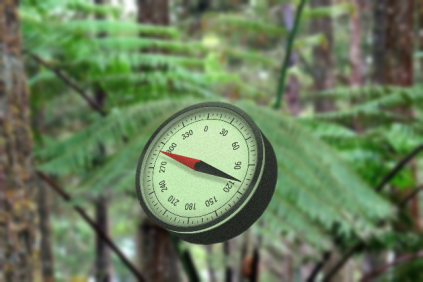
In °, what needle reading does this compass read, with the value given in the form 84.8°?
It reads 290°
